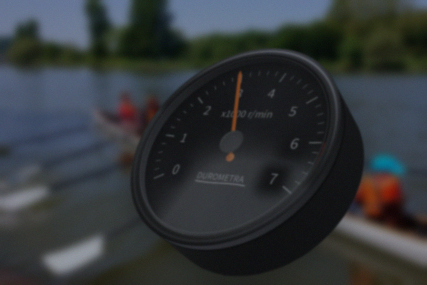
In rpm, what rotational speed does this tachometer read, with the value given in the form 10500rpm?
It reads 3000rpm
